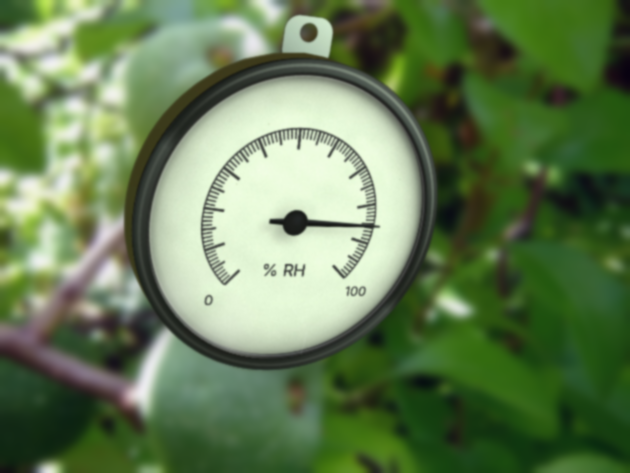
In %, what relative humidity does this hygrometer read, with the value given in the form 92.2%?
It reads 85%
